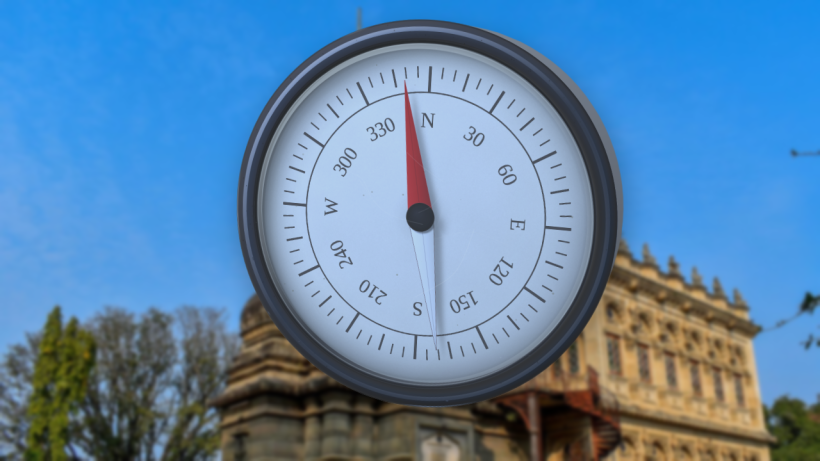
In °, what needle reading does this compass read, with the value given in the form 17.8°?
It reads 350°
